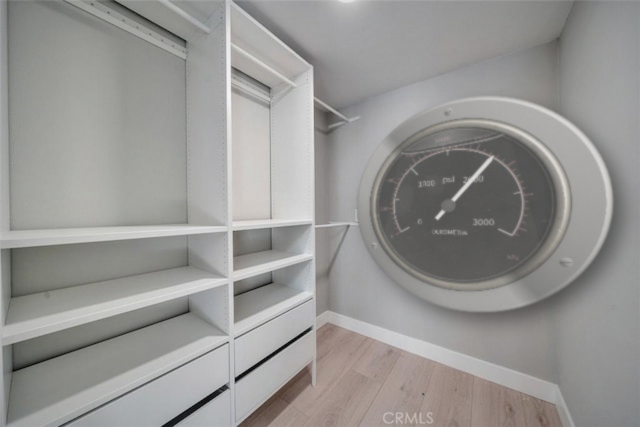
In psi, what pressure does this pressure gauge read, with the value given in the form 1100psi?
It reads 2000psi
